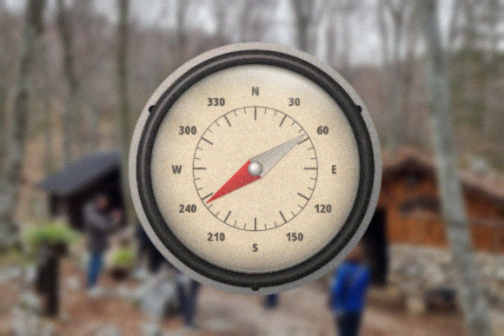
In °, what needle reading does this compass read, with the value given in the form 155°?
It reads 235°
